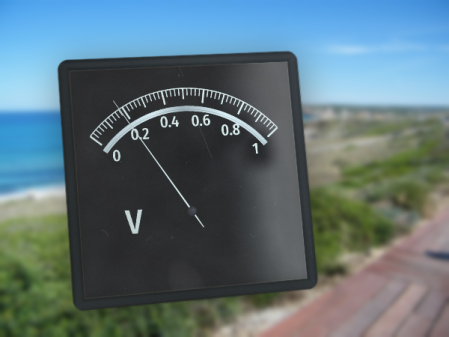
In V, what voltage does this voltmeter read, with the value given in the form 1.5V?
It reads 0.18V
